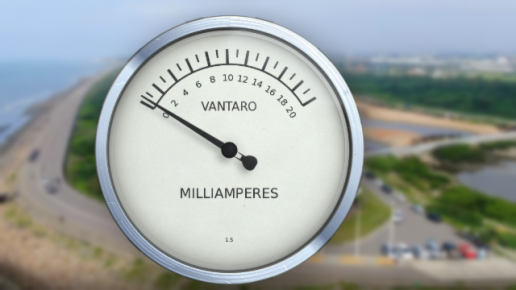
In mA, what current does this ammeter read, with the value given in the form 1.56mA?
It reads 0.5mA
